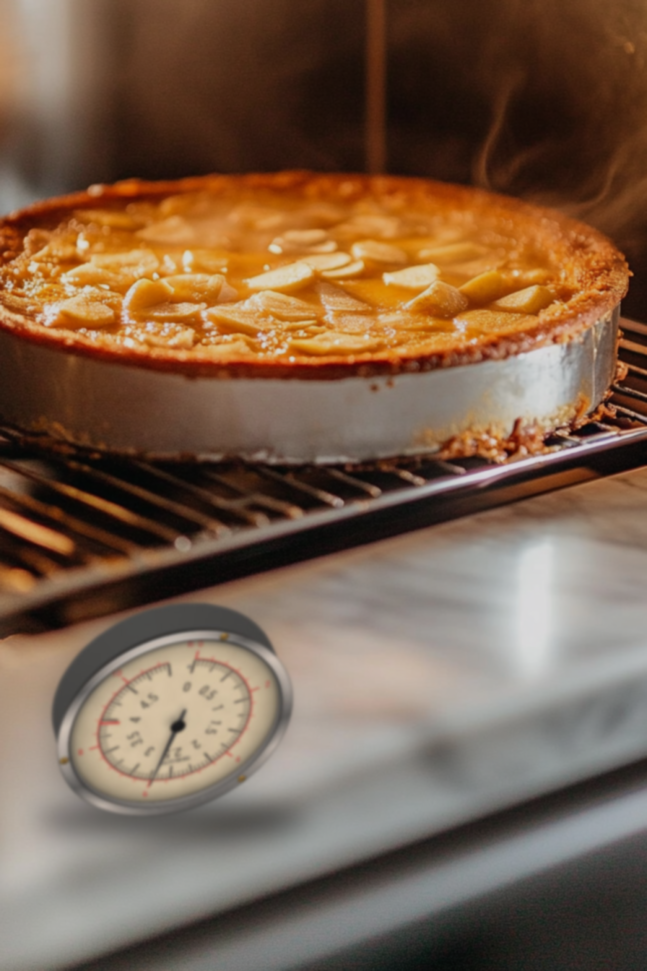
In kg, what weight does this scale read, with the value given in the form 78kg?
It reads 2.75kg
